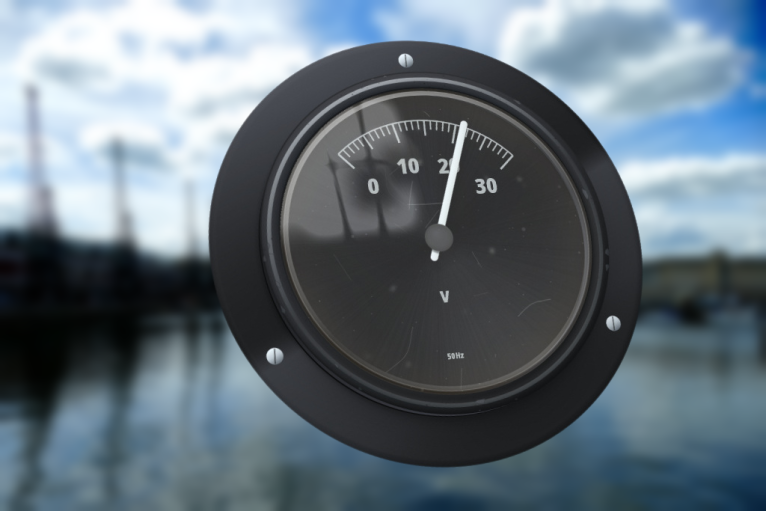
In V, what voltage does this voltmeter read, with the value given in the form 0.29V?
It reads 21V
